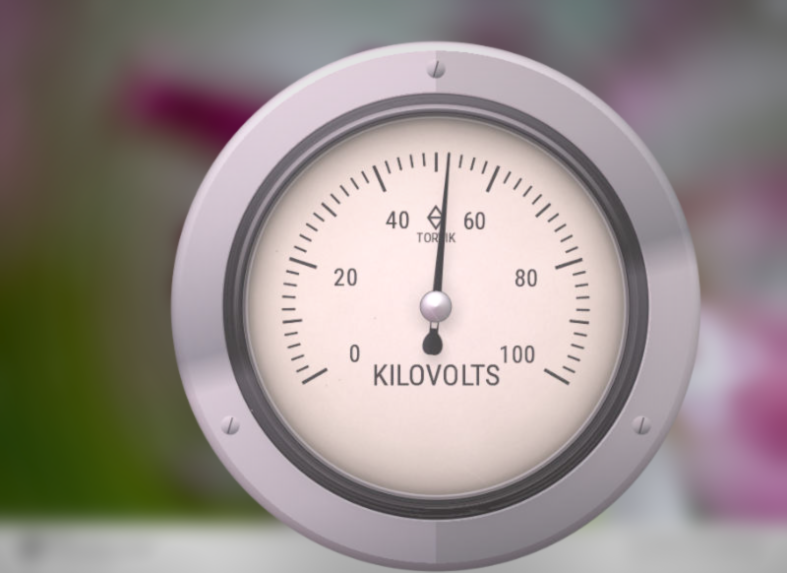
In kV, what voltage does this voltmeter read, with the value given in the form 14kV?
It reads 52kV
